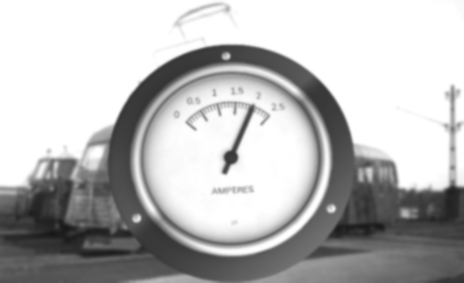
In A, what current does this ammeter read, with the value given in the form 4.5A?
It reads 2A
